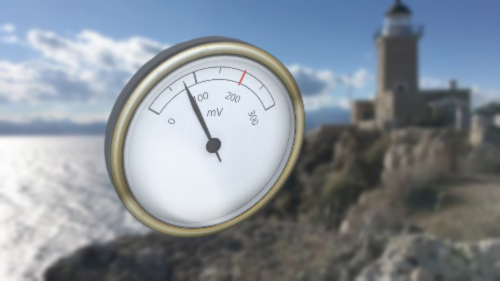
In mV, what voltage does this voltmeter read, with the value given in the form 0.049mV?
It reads 75mV
